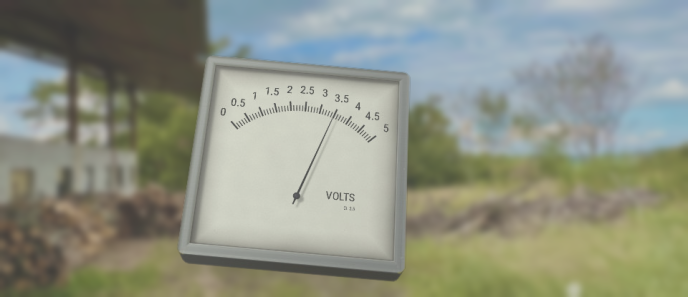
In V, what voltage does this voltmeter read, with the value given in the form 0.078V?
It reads 3.5V
